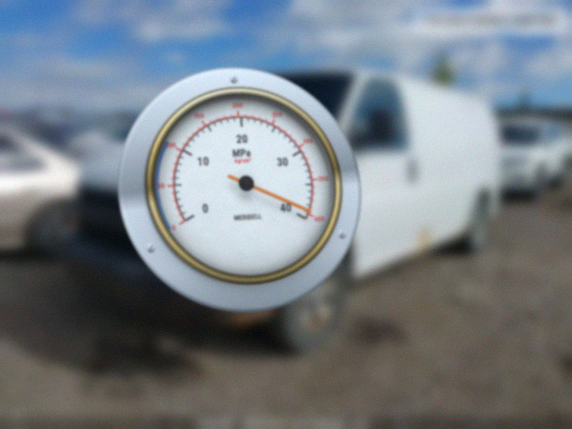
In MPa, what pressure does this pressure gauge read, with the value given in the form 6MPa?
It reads 39MPa
